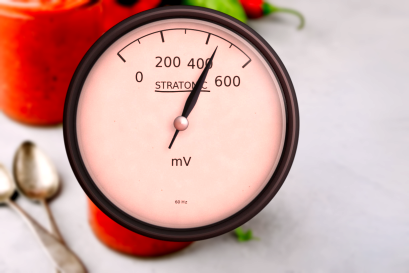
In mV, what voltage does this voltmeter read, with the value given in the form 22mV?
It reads 450mV
